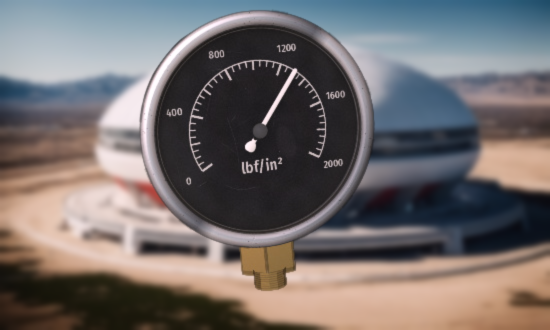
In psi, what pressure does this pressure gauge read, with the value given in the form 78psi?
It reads 1300psi
